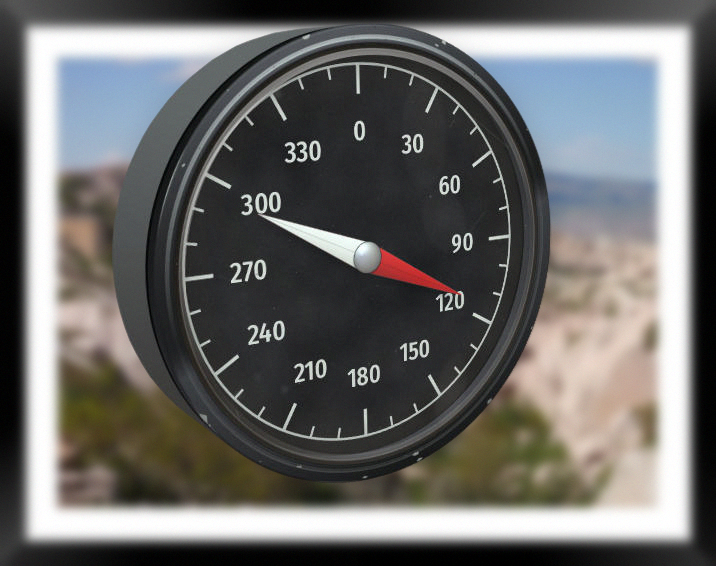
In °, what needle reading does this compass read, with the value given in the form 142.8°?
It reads 115°
